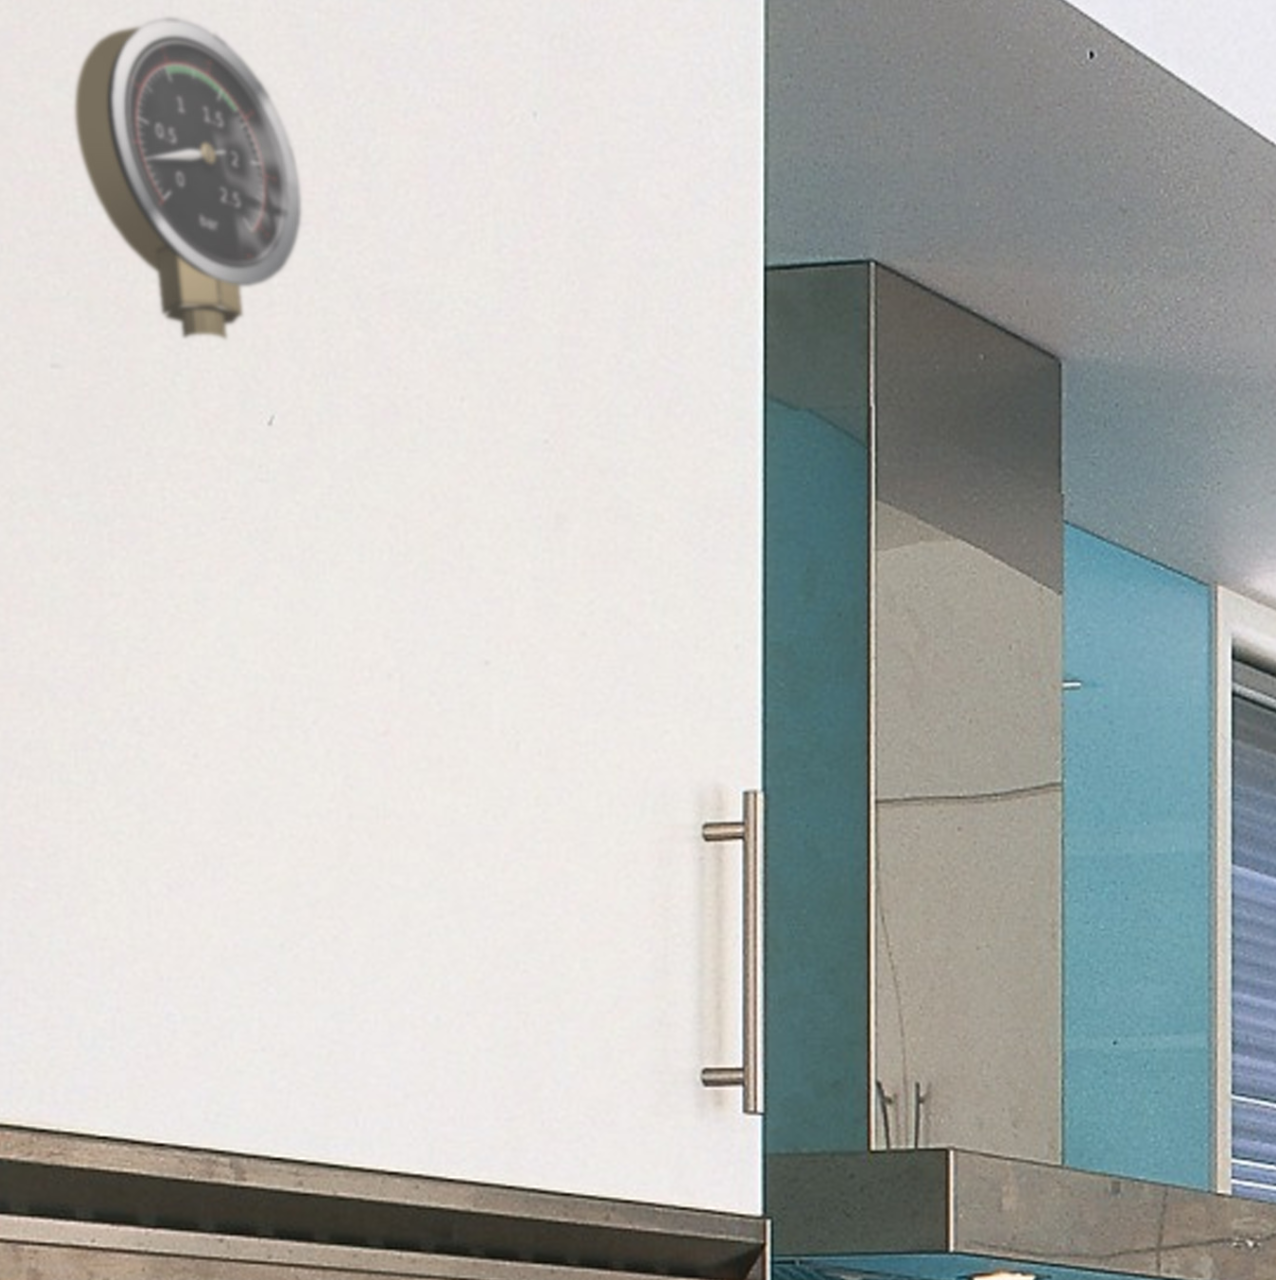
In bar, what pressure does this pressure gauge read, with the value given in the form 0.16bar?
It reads 0.25bar
